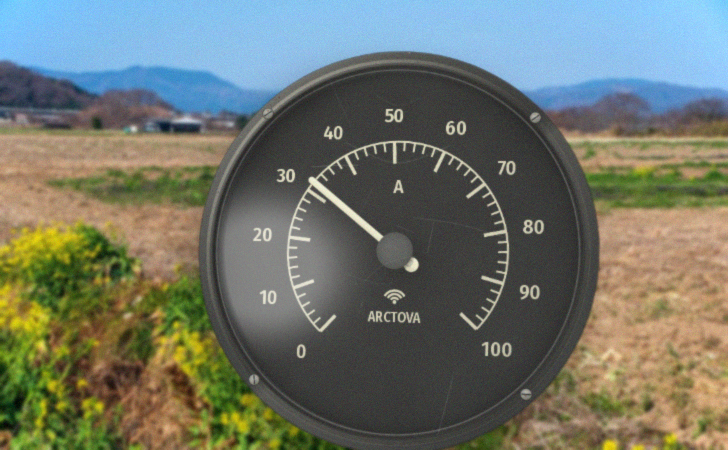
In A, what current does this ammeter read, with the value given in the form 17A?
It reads 32A
